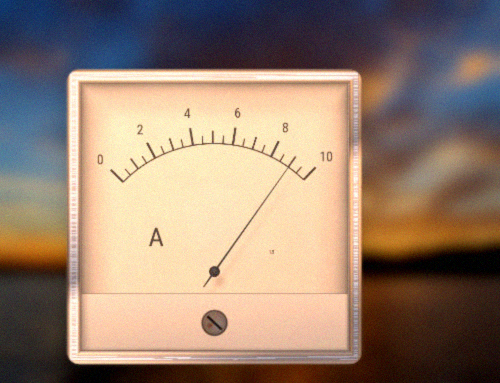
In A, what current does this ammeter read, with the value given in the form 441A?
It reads 9A
